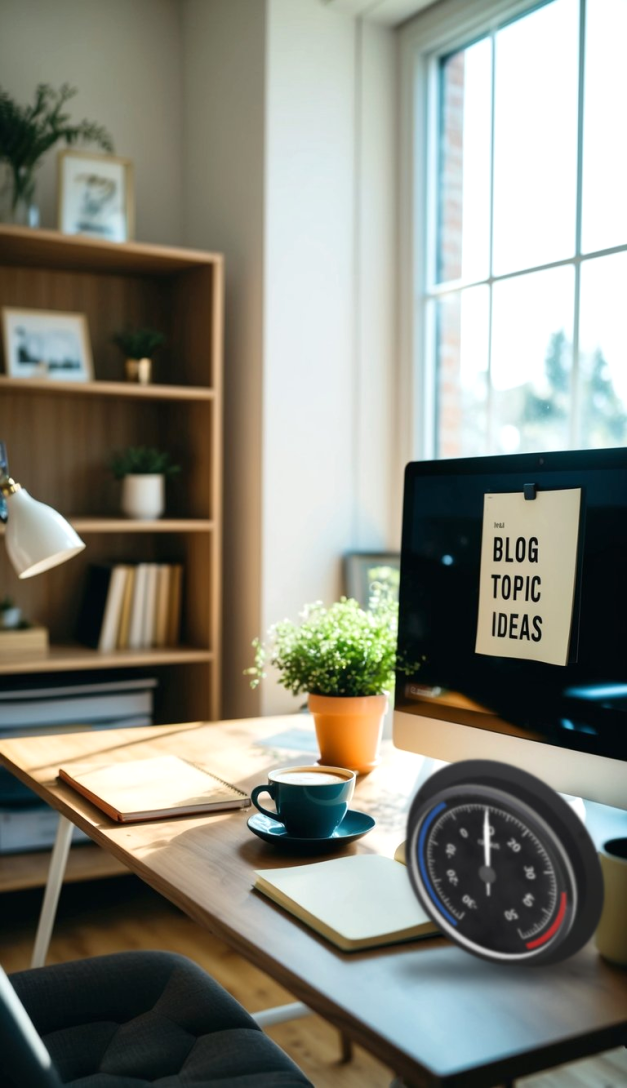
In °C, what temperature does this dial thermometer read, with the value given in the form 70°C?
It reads 10°C
